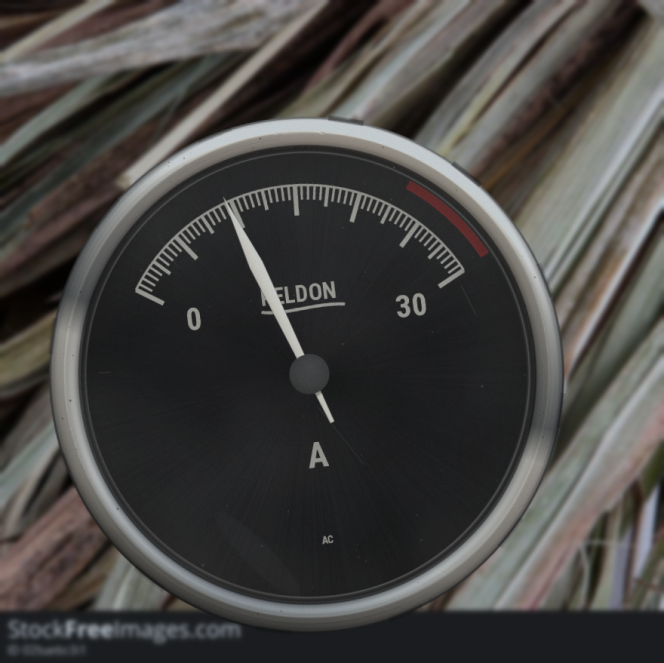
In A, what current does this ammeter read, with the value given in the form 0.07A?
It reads 9.5A
